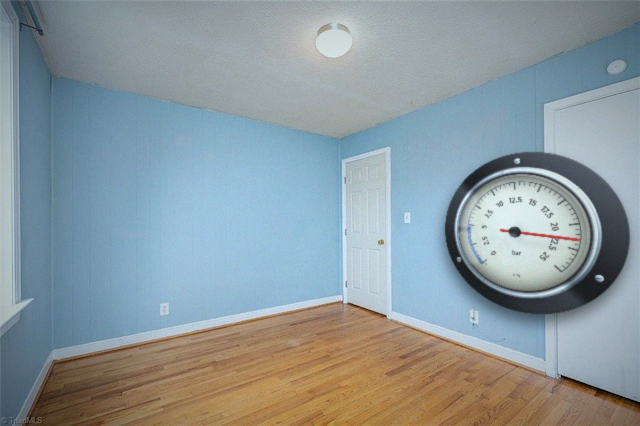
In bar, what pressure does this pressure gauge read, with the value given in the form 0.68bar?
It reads 21.5bar
